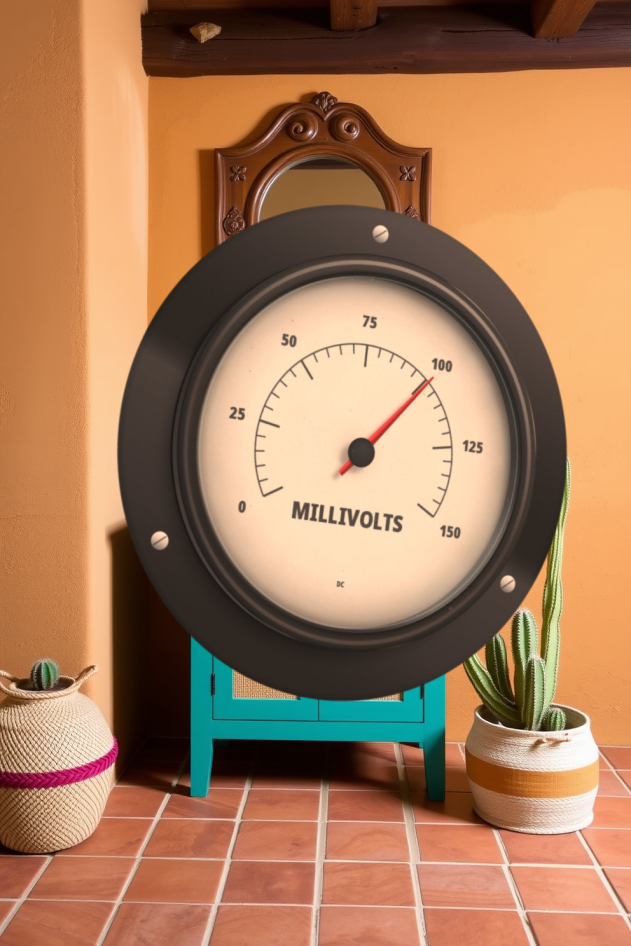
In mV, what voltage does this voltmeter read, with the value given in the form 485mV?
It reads 100mV
